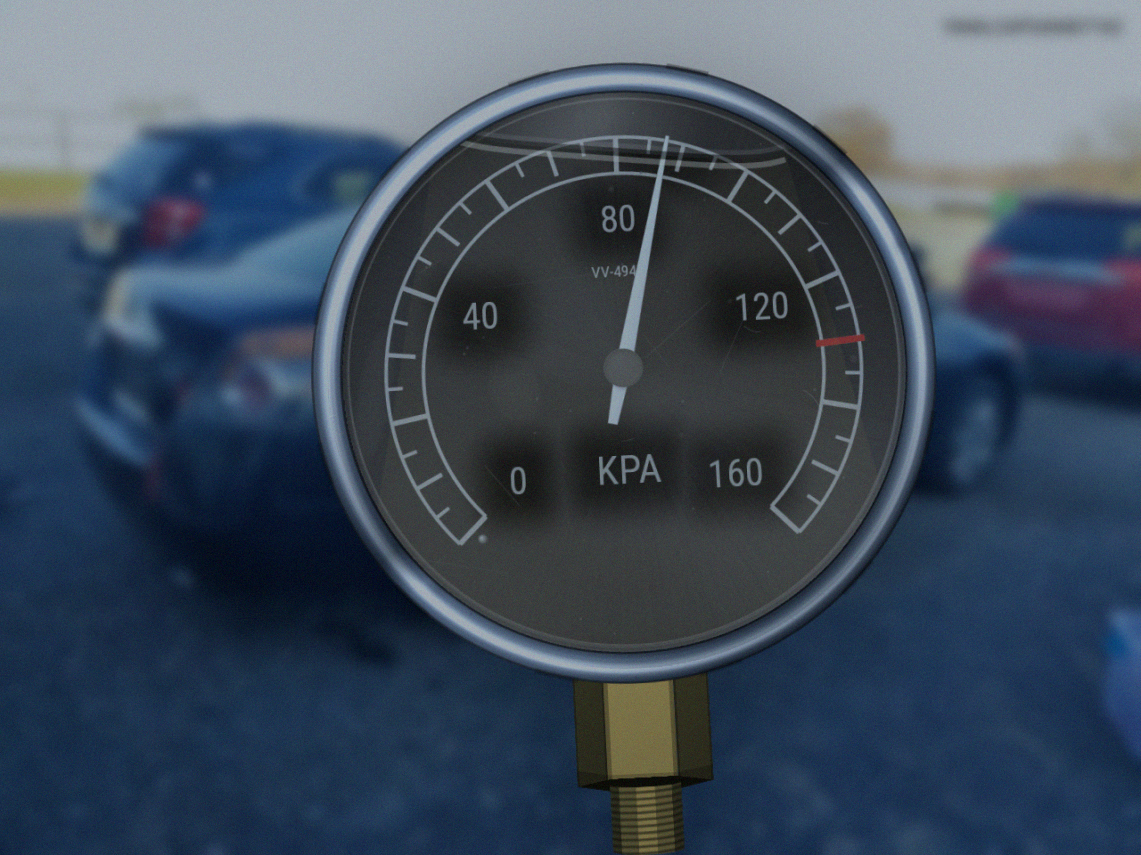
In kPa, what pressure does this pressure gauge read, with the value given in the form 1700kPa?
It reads 87.5kPa
